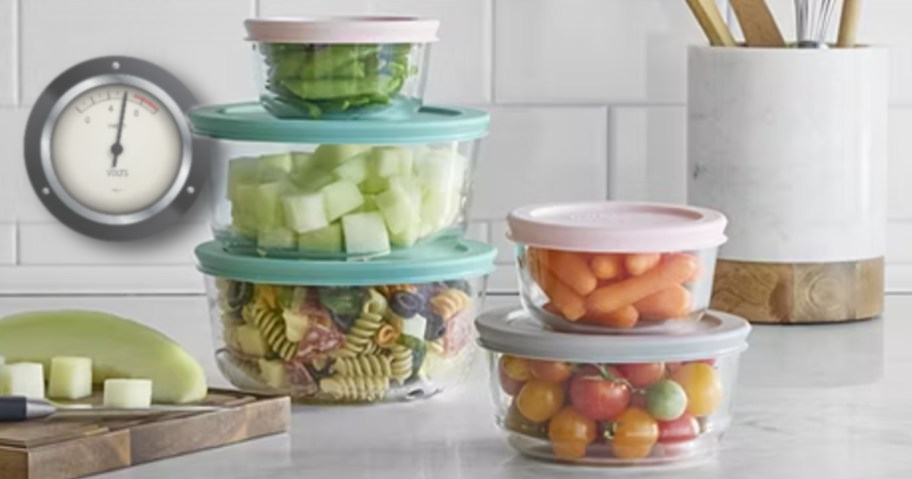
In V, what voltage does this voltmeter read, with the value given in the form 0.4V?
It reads 6V
